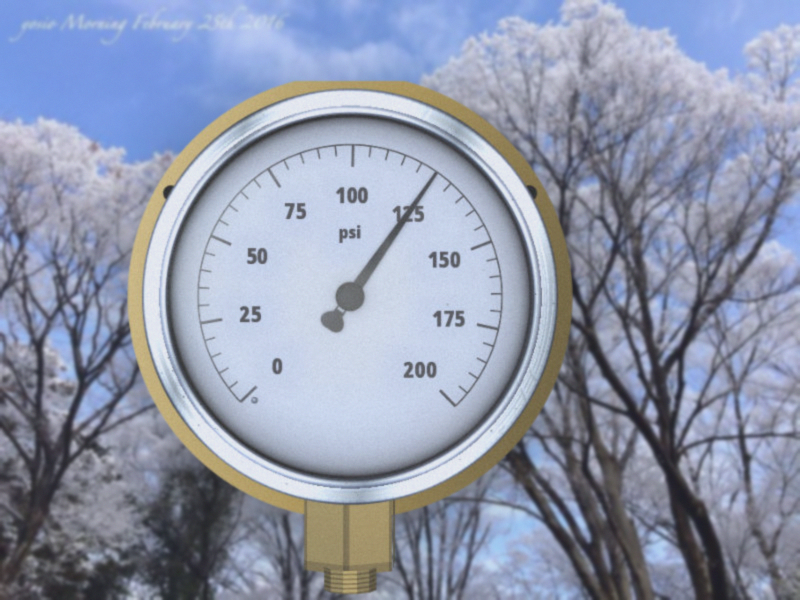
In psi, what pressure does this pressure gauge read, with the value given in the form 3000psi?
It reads 125psi
